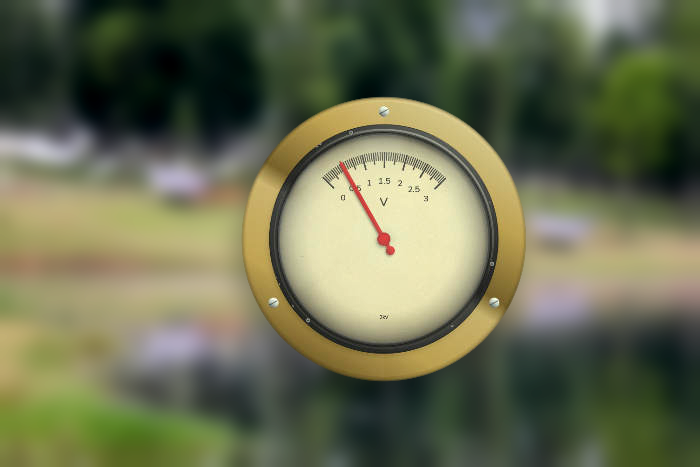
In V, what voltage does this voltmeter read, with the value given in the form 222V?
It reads 0.5V
